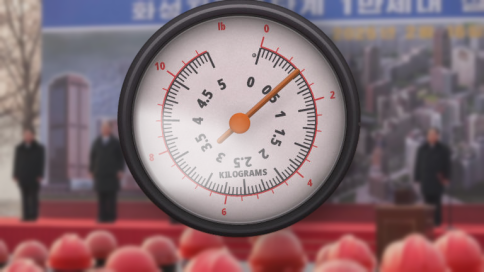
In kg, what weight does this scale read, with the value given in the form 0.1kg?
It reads 0.5kg
